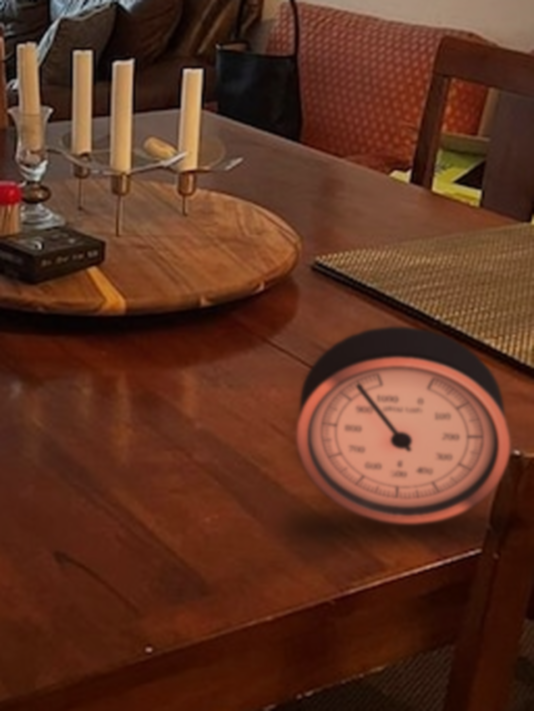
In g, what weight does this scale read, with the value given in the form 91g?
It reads 950g
